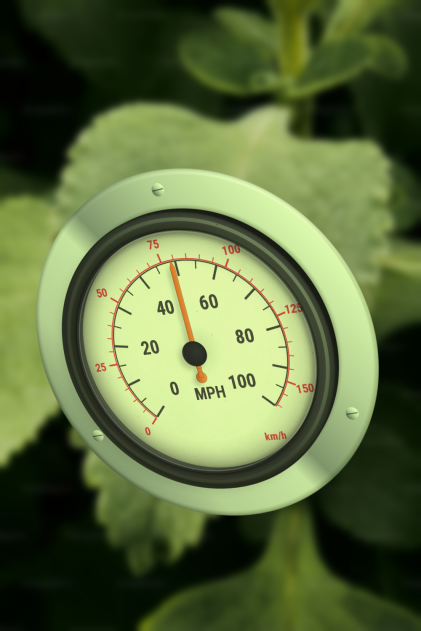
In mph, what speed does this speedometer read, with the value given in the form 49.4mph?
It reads 50mph
